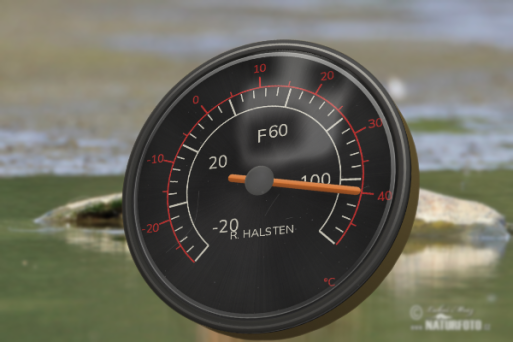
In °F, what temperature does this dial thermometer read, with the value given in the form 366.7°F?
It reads 104°F
